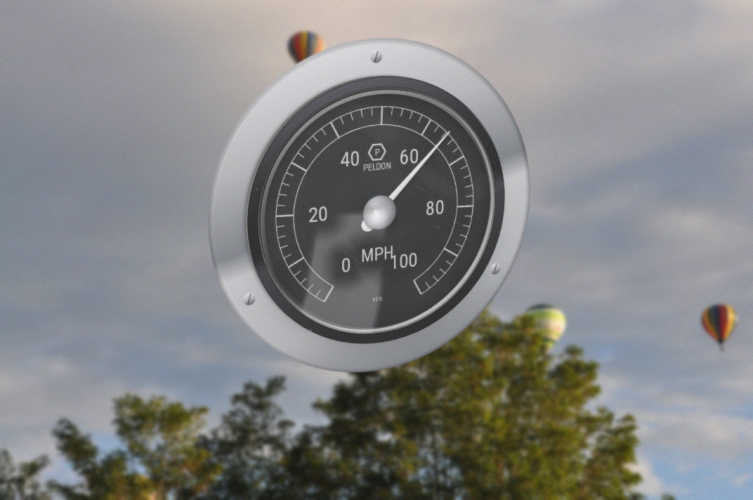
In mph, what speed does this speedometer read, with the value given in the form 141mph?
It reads 64mph
